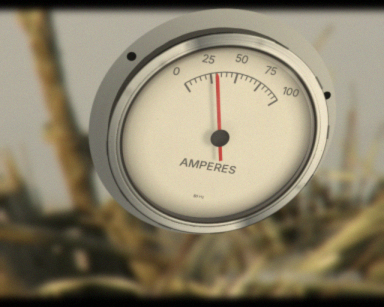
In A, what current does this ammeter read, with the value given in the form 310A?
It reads 30A
